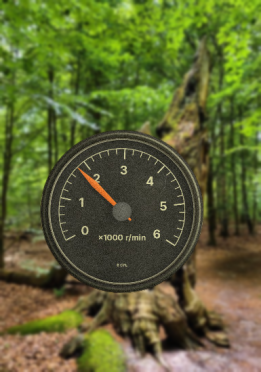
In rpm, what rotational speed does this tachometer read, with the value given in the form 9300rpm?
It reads 1800rpm
